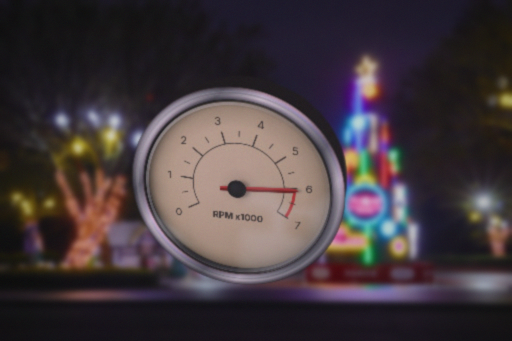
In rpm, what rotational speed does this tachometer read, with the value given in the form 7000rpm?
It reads 6000rpm
